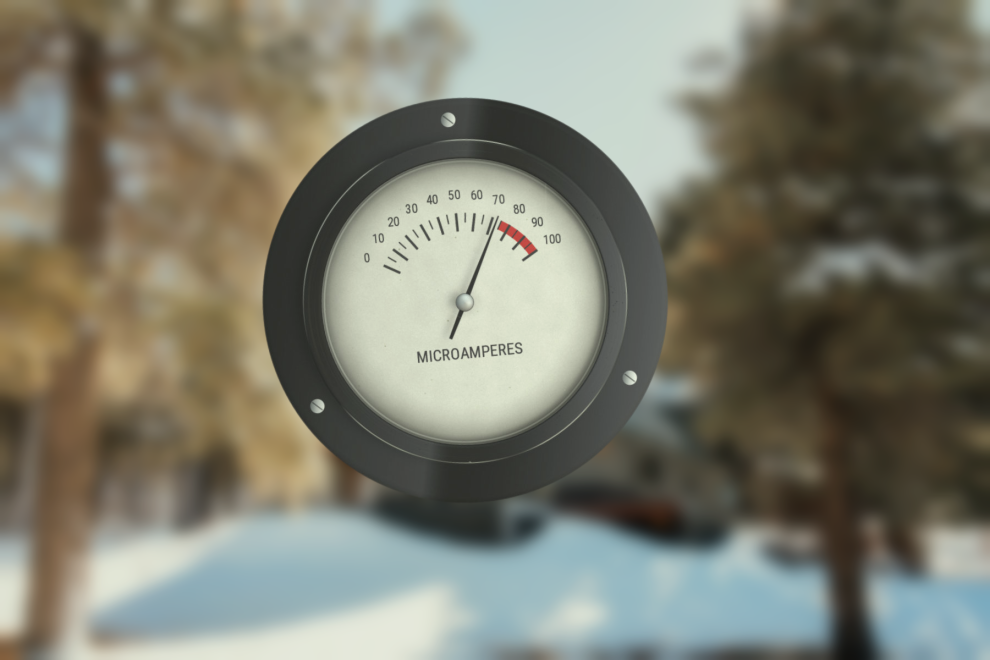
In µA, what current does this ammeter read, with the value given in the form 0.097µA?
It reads 72.5µA
